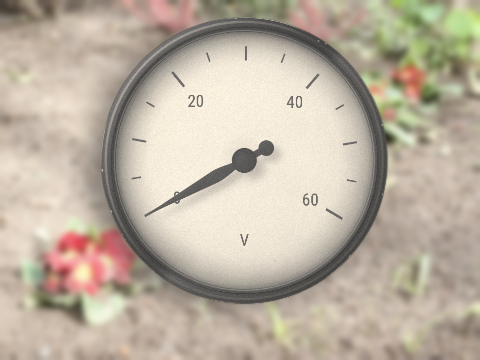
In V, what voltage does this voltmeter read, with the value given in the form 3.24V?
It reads 0V
